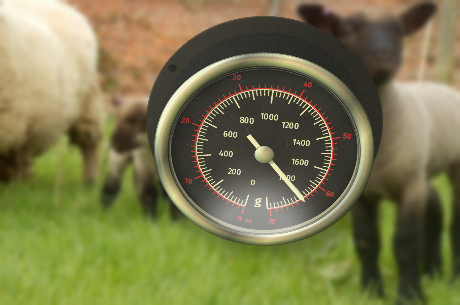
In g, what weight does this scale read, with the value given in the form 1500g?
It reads 1800g
